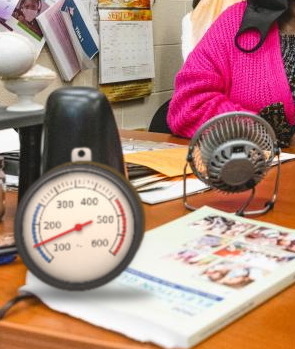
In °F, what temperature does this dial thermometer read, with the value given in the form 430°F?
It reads 150°F
